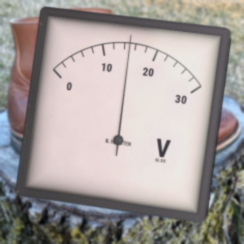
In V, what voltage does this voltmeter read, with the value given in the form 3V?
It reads 15V
